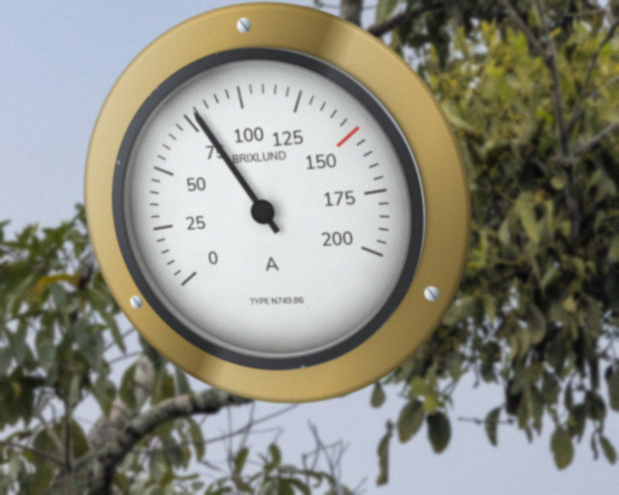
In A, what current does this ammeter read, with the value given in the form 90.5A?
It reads 80A
